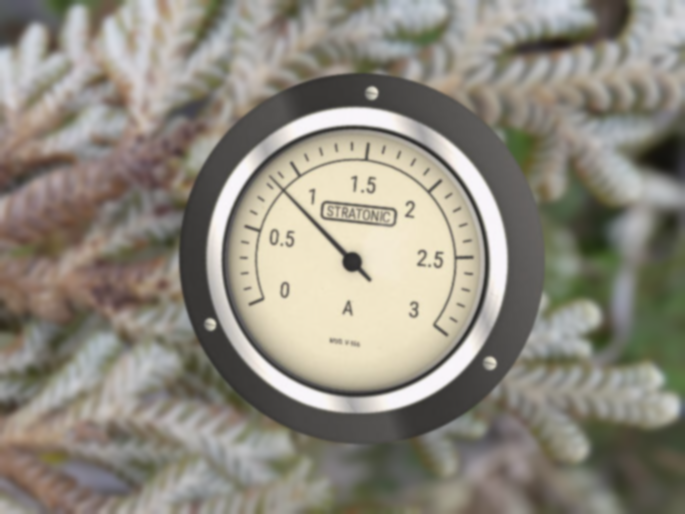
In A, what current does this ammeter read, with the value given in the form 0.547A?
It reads 0.85A
